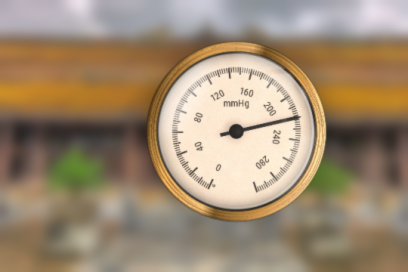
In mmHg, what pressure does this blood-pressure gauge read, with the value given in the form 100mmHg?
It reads 220mmHg
